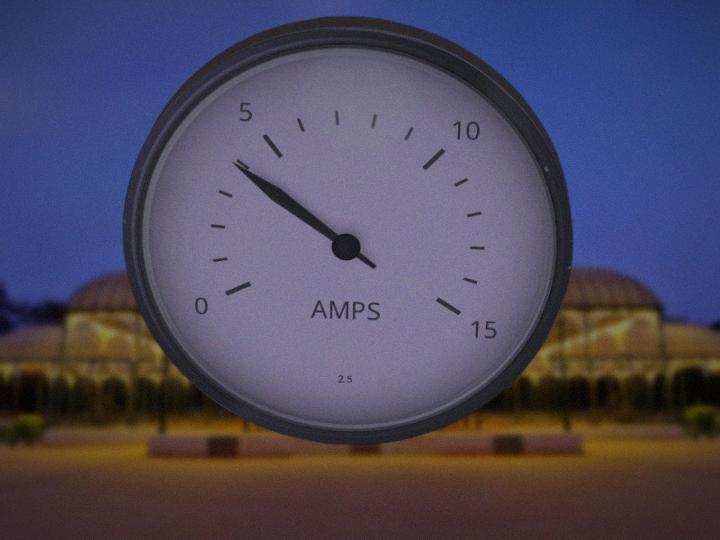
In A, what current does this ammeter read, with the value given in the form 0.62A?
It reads 4A
